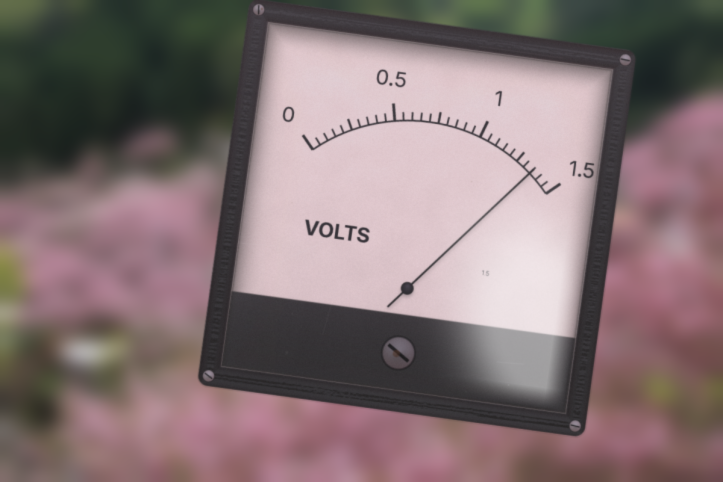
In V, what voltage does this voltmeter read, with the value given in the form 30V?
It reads 1.35V
